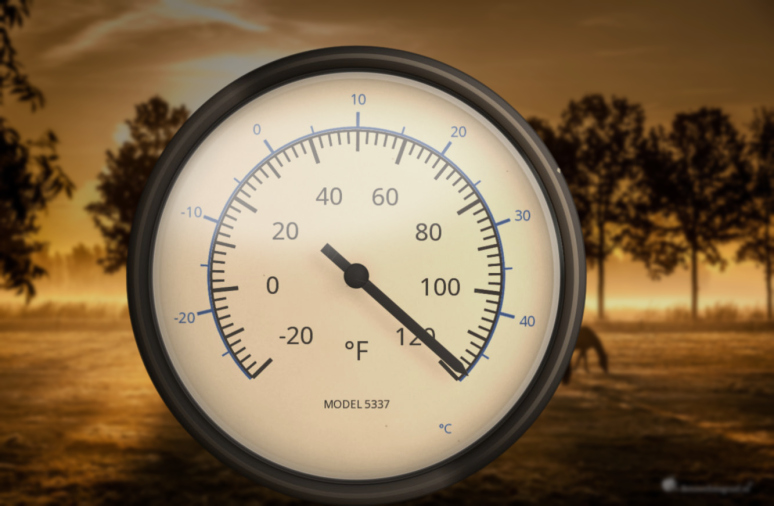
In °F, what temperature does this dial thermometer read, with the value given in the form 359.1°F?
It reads 118°F
